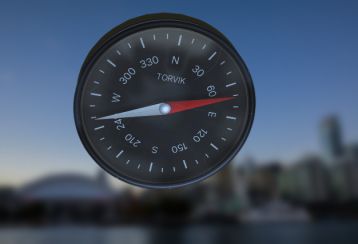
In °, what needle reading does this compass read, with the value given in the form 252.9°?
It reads 70°
